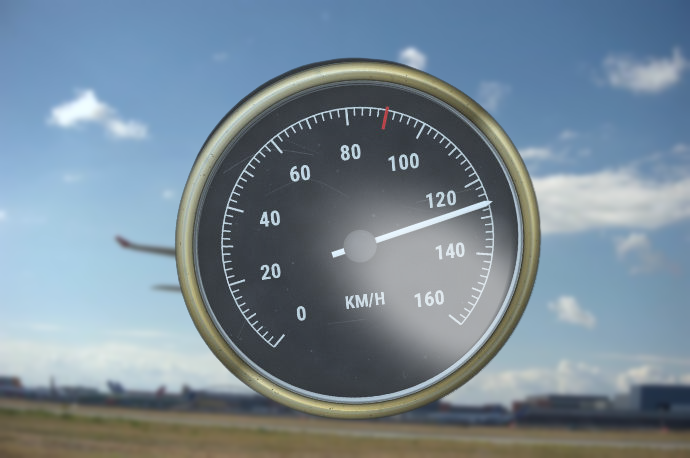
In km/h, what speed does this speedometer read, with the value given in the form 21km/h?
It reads 126km/h
